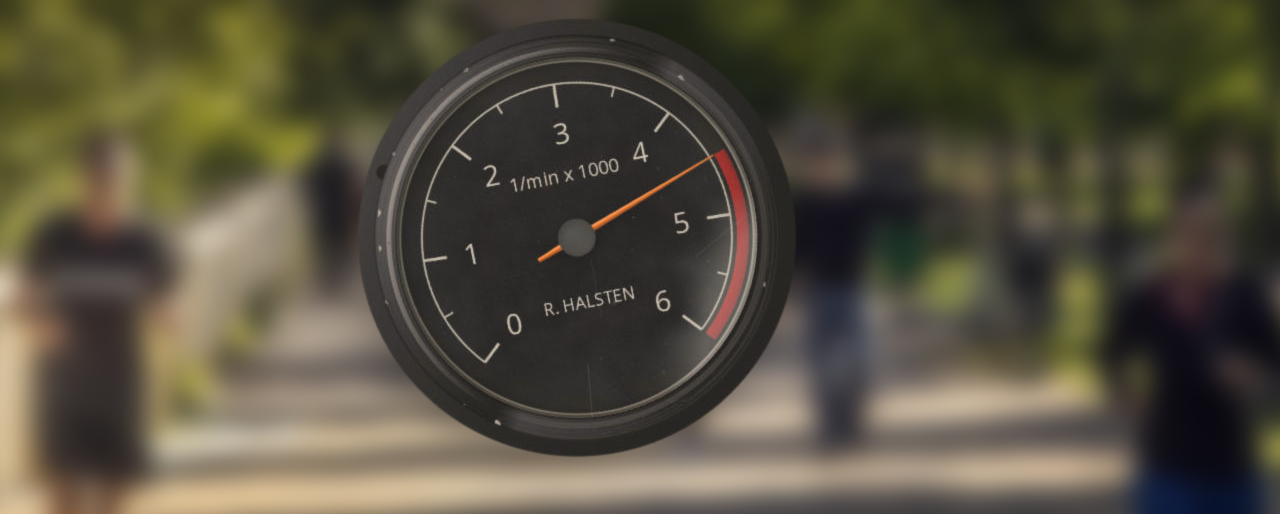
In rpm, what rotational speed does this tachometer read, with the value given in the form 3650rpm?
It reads 4500rpm
